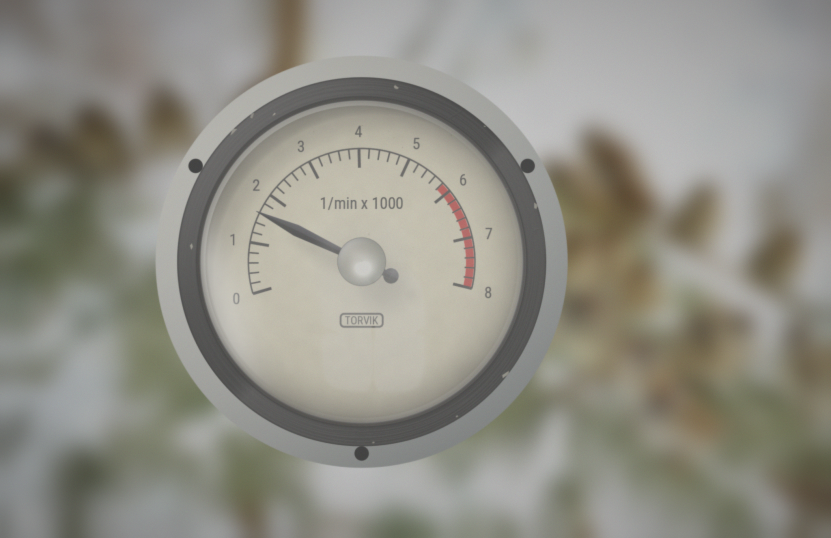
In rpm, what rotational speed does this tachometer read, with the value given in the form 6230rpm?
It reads 1600rpm
